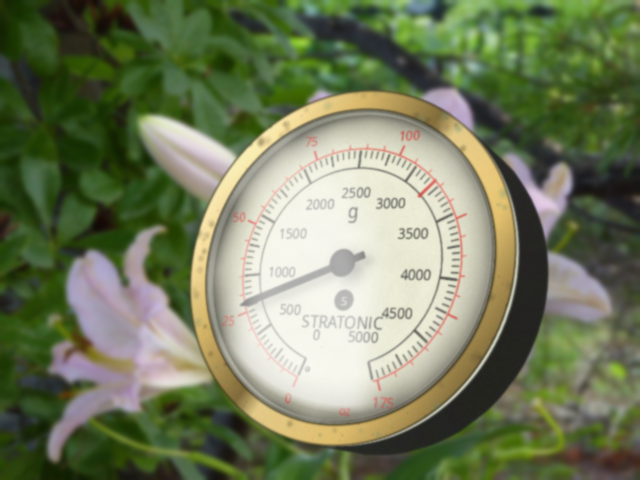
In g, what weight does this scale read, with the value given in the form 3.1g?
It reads 750g
